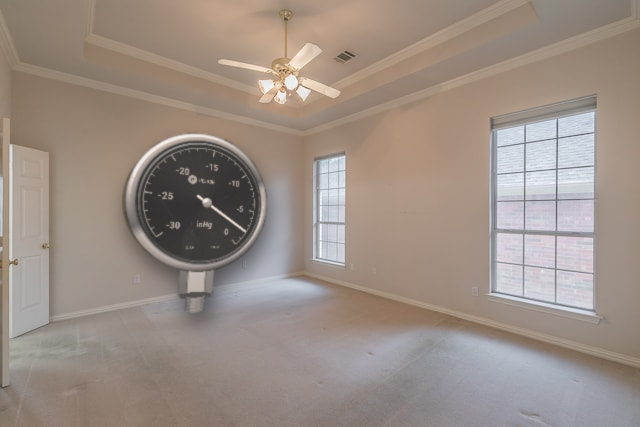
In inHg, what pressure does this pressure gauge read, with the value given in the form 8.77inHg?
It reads -2inHg
